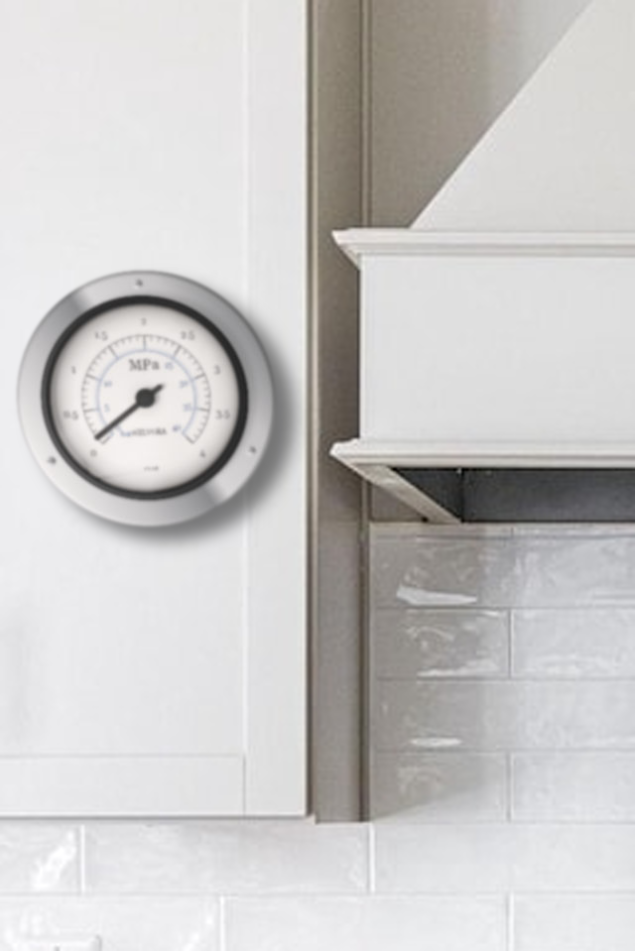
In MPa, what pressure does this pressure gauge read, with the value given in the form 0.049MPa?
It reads 0.1MPa
